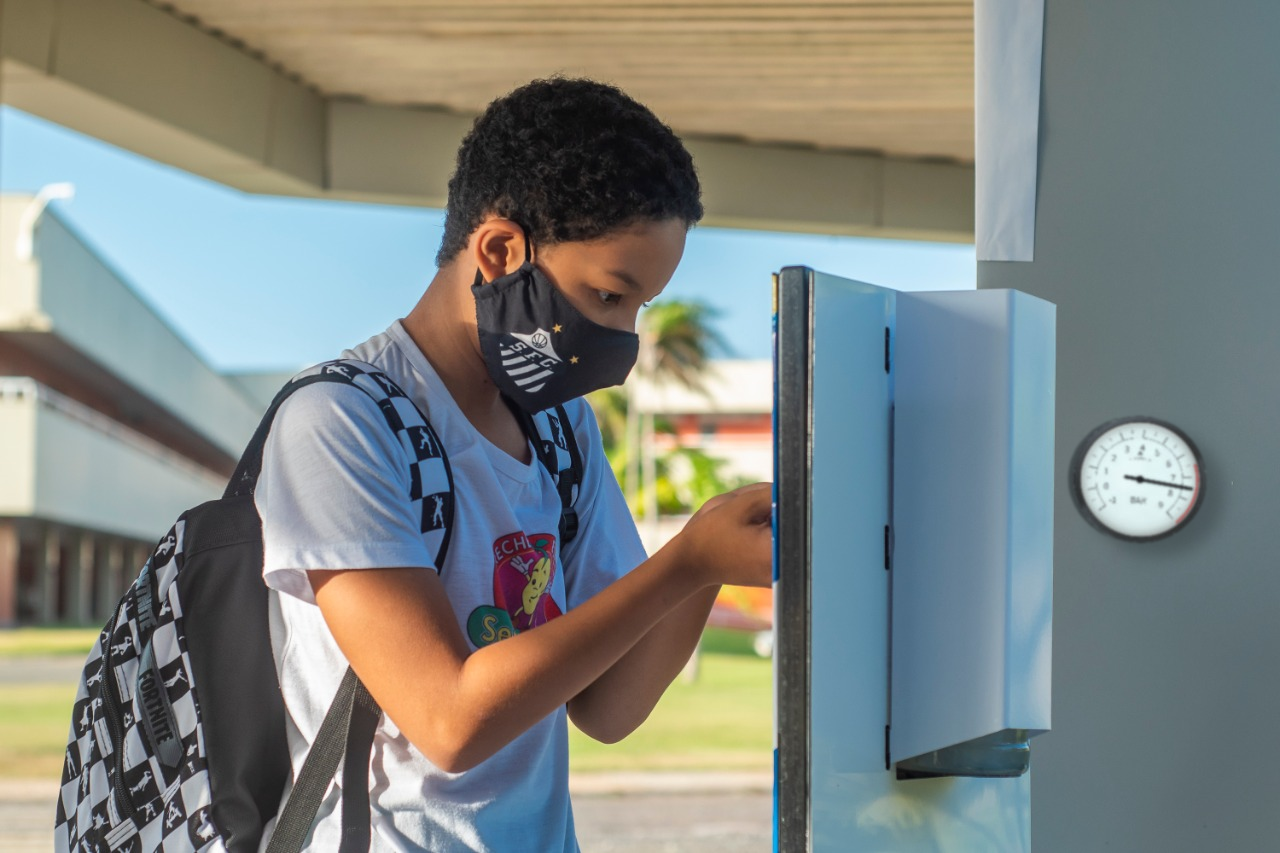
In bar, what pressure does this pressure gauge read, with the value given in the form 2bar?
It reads 7.5bar
